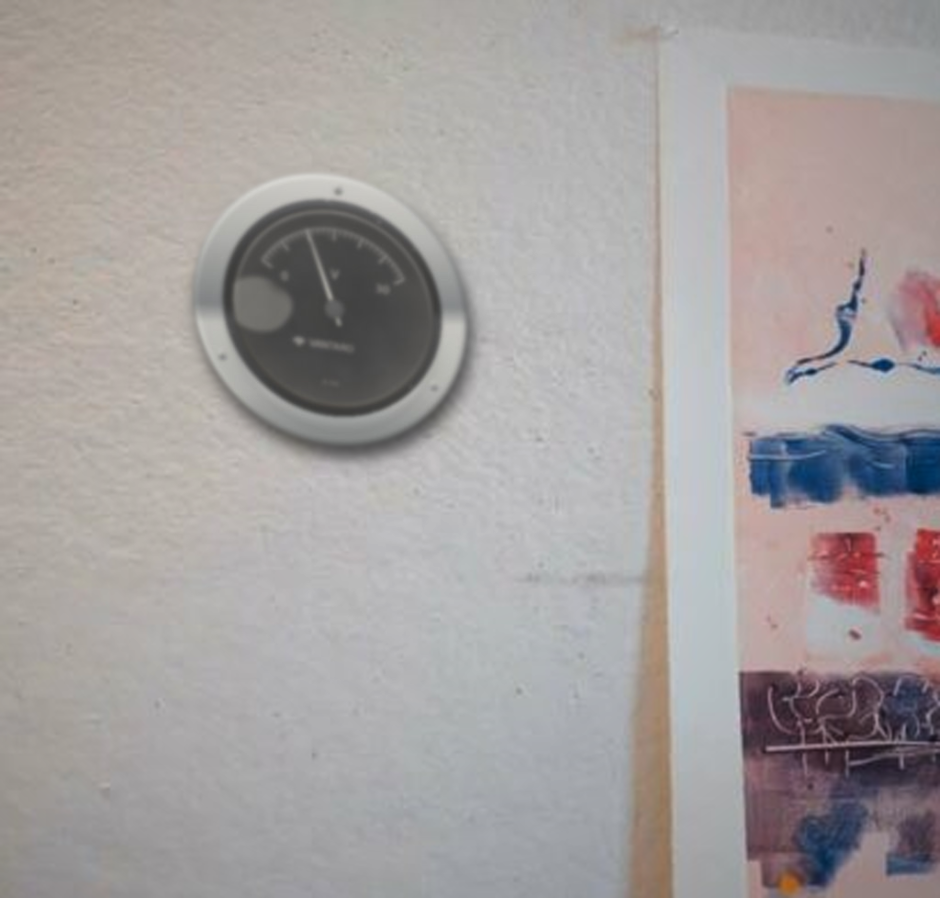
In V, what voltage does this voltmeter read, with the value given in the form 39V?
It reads 10V
